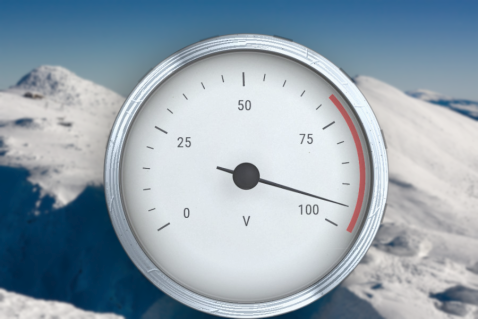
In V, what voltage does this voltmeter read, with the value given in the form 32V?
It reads 95V
